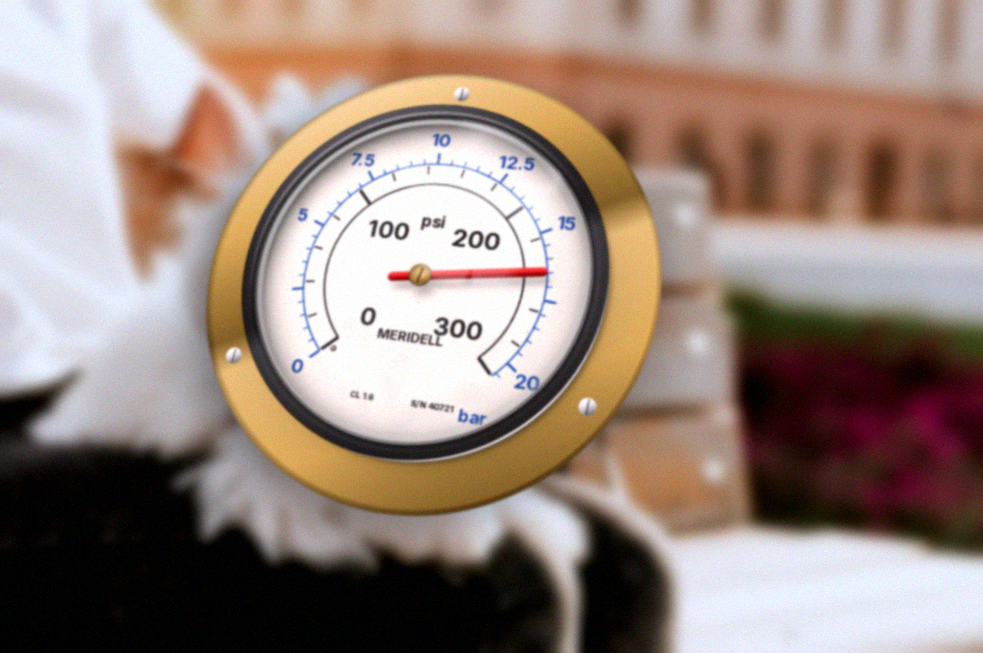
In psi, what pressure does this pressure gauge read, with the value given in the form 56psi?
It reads 240psi
